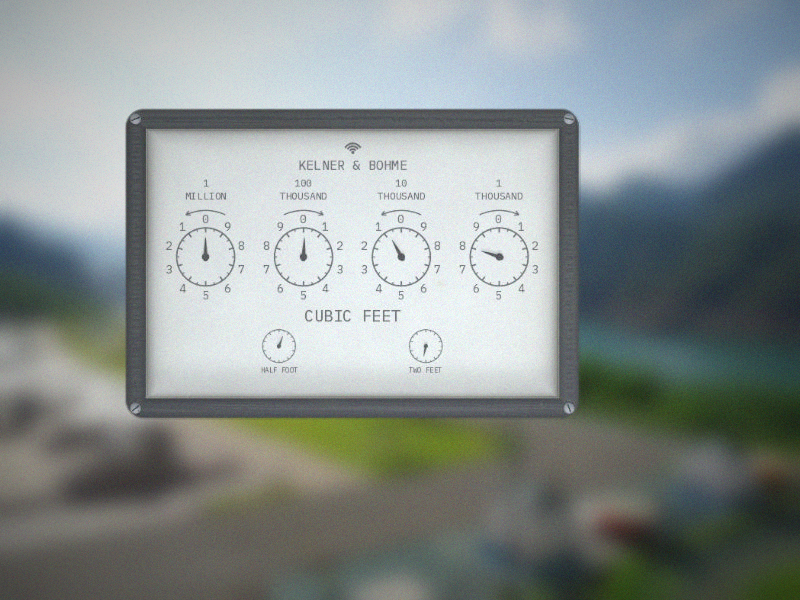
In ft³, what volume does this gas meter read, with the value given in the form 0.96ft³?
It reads 800ft³
